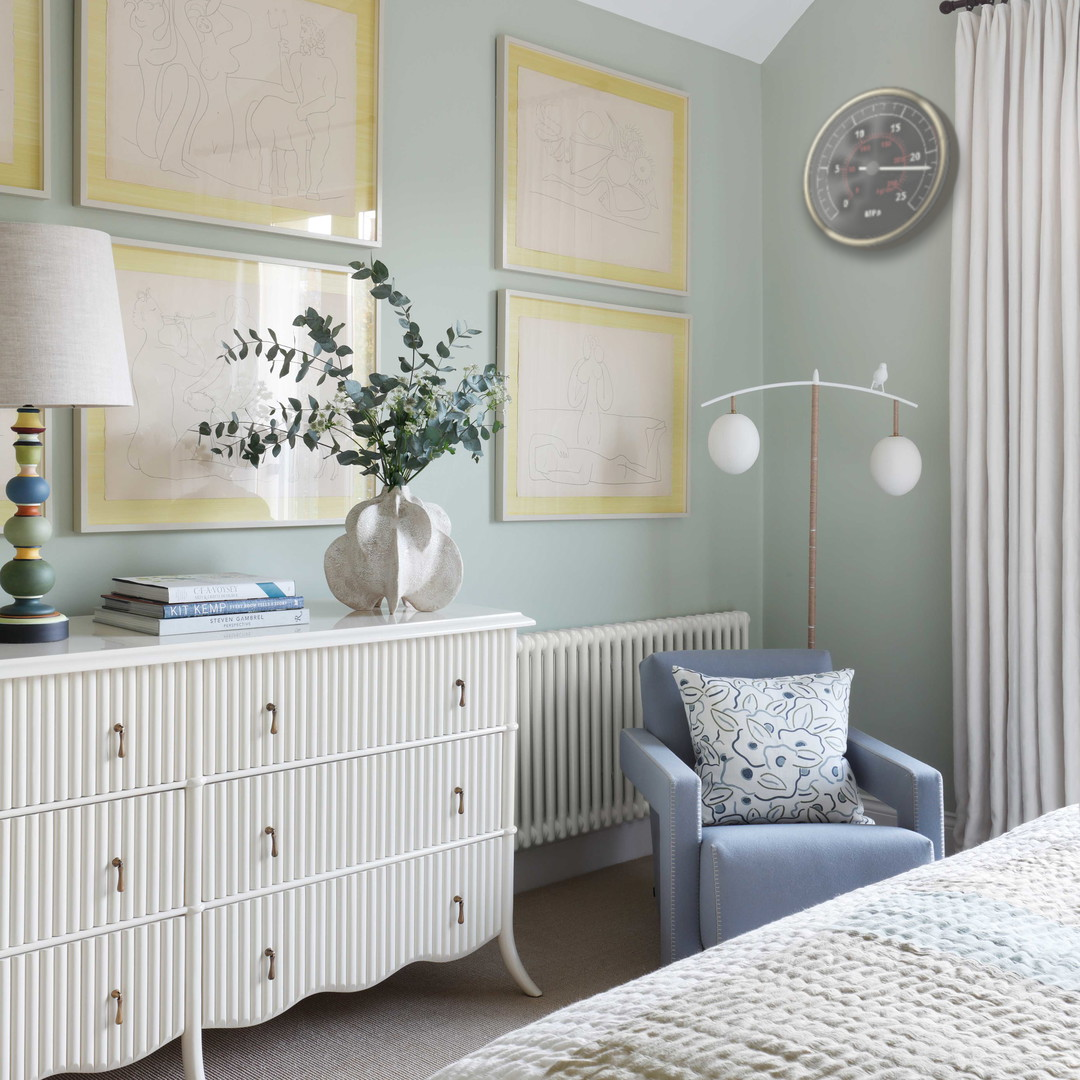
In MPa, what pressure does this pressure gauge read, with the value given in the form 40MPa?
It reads 21.5MPa
